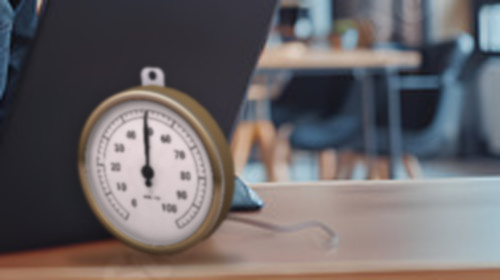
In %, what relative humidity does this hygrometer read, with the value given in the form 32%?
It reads 50%
